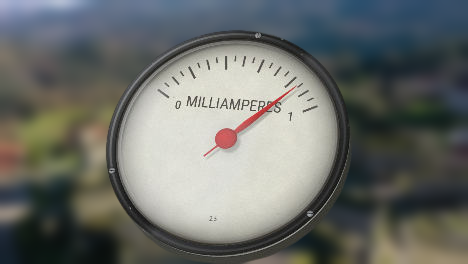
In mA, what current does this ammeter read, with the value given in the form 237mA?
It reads 0.85mA
